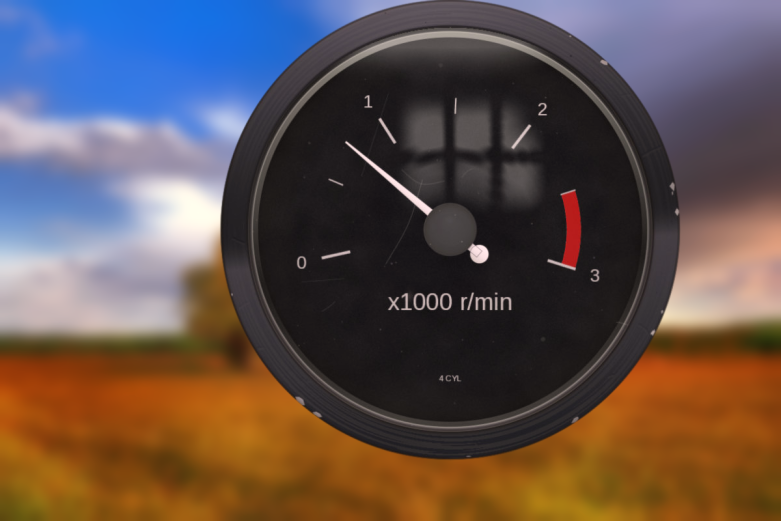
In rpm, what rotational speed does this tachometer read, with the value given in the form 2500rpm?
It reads 750rpm
